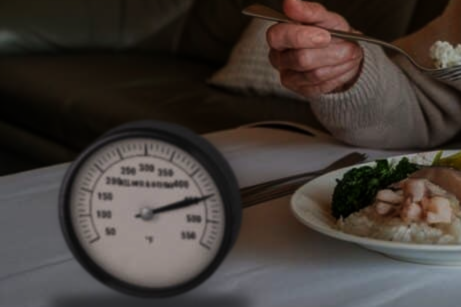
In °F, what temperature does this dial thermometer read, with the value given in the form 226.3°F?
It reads 450°F
